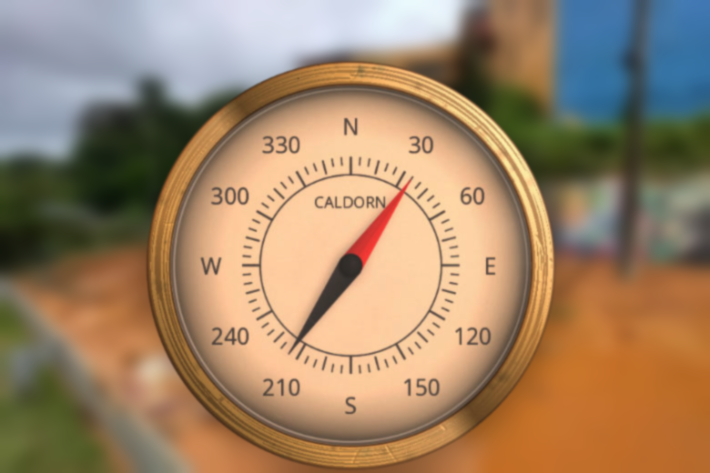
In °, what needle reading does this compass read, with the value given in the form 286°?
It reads 35°
